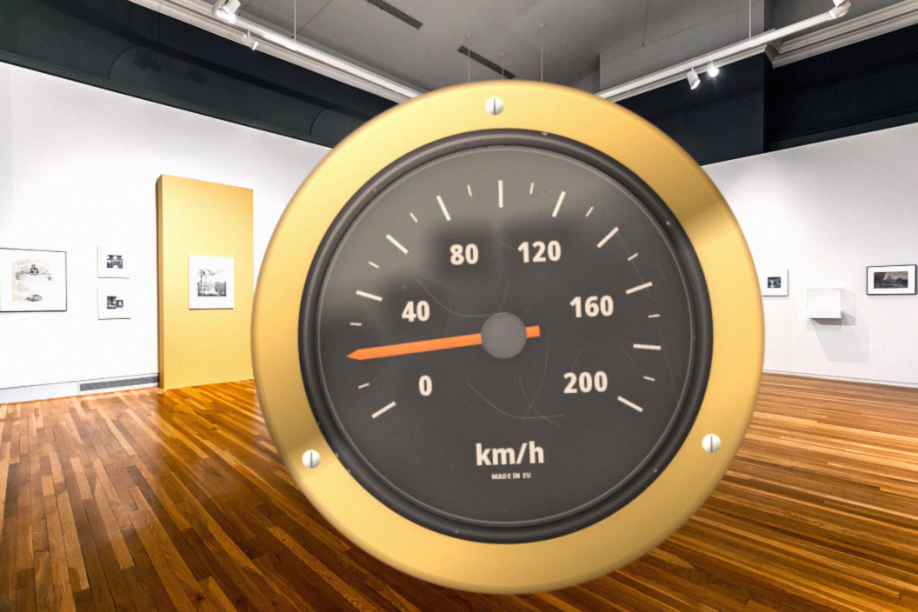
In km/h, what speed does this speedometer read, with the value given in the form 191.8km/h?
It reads 20km/h
